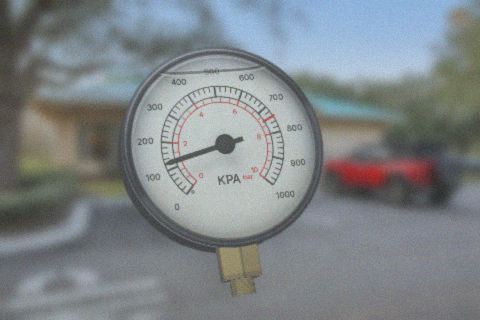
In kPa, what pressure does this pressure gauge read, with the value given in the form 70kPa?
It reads 120kPa
